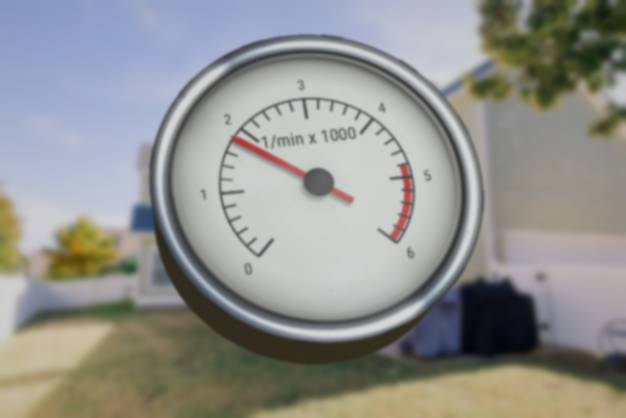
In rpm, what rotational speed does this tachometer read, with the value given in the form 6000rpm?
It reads 1800rpm
